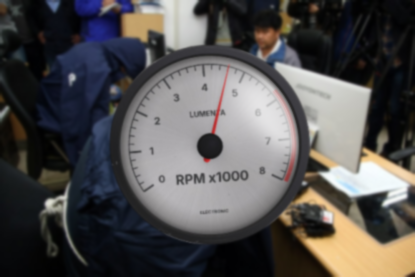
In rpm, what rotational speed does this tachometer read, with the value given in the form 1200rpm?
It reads 4600rpm
